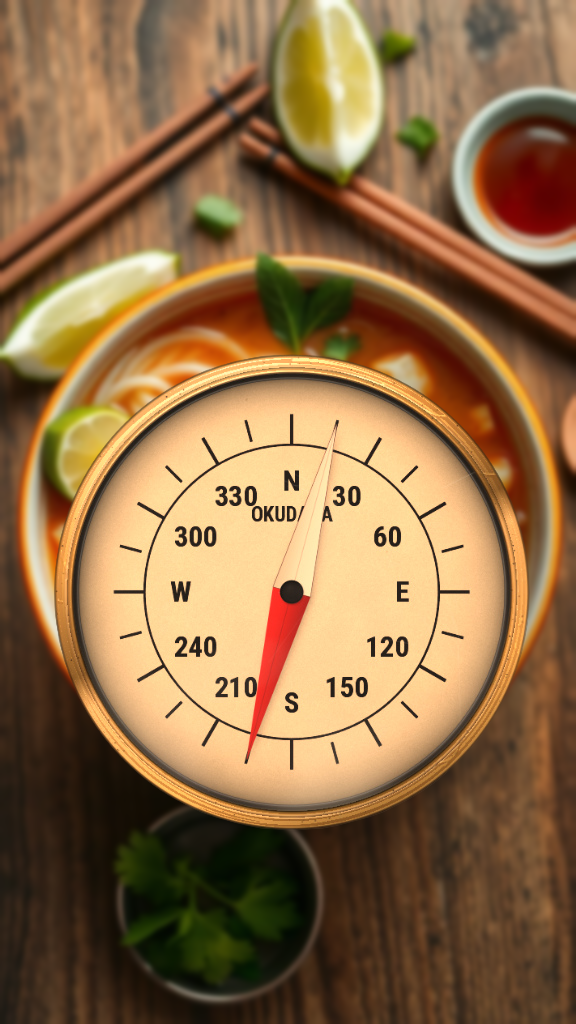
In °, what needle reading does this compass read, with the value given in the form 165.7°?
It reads 195°
